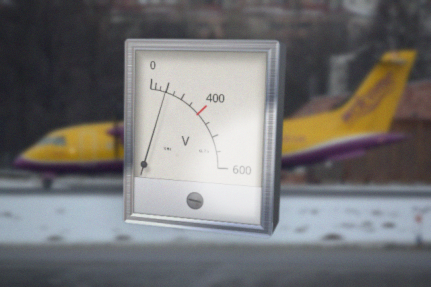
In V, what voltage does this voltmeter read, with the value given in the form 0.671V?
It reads 200V
